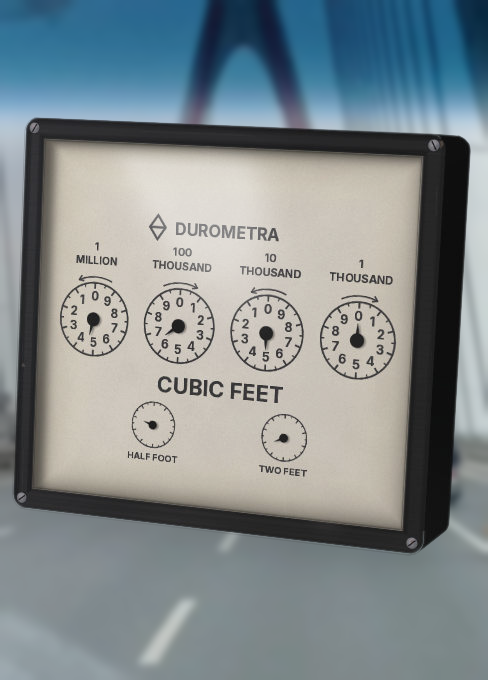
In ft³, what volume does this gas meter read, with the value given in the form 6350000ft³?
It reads 465000ft³
